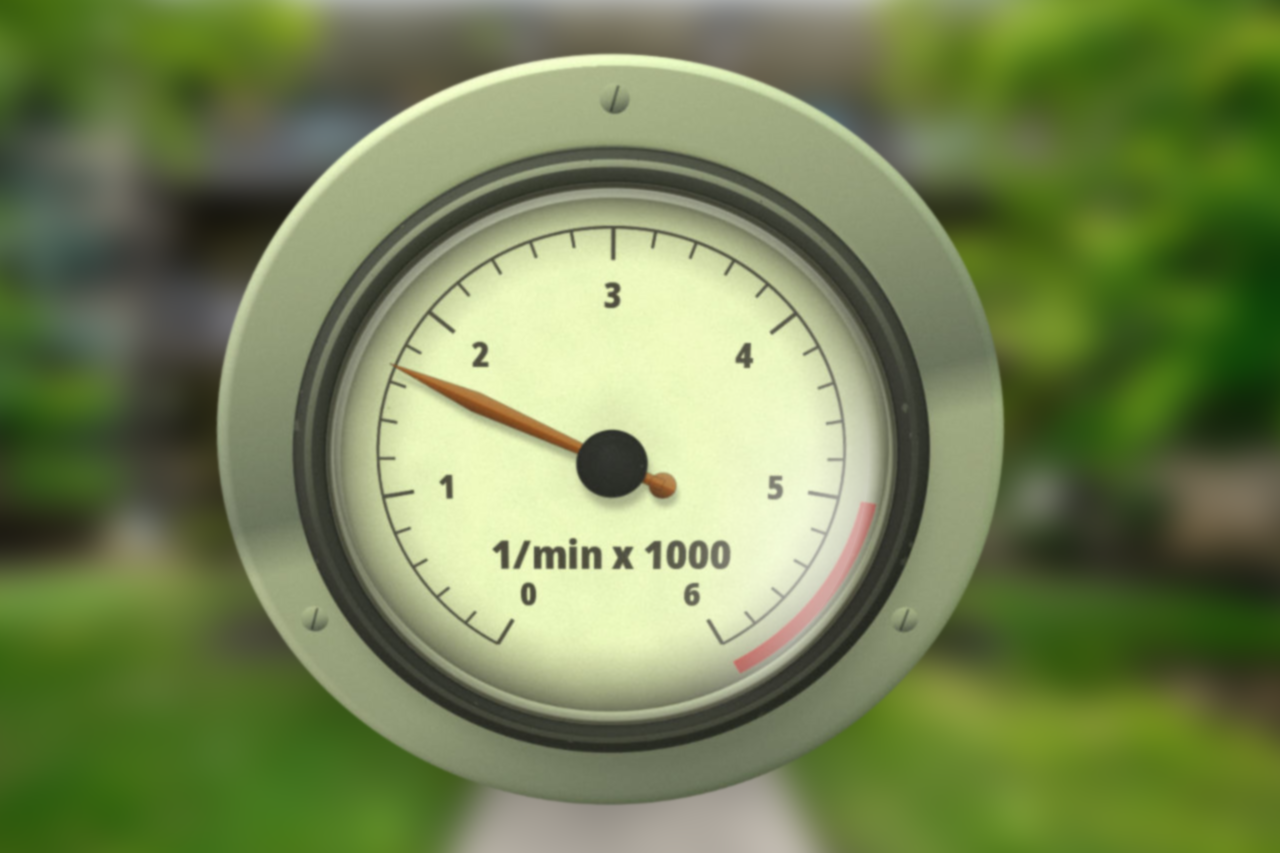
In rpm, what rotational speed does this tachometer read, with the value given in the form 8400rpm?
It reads 1700rpm
